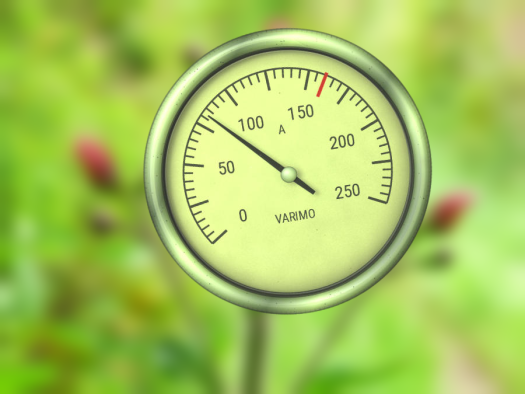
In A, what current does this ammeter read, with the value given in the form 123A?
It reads 82.5A
